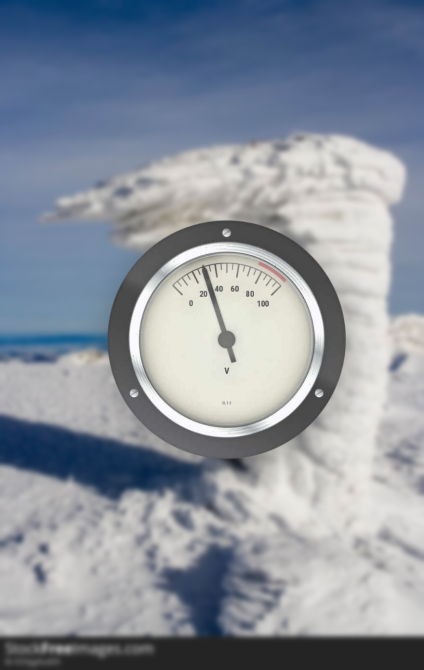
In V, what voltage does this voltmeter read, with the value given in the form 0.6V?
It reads 30V
